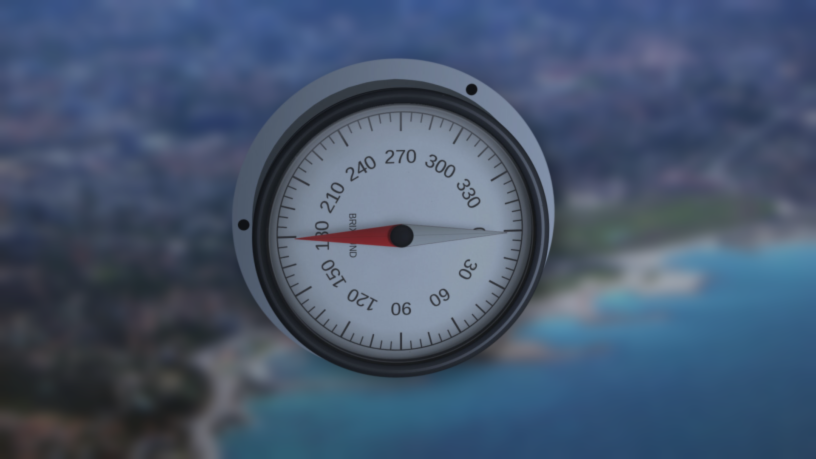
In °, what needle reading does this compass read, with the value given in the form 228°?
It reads 180°
